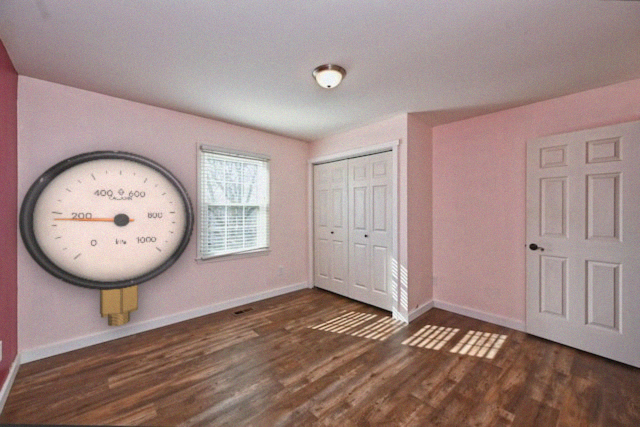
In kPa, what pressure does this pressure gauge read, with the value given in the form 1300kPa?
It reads 175kPa
